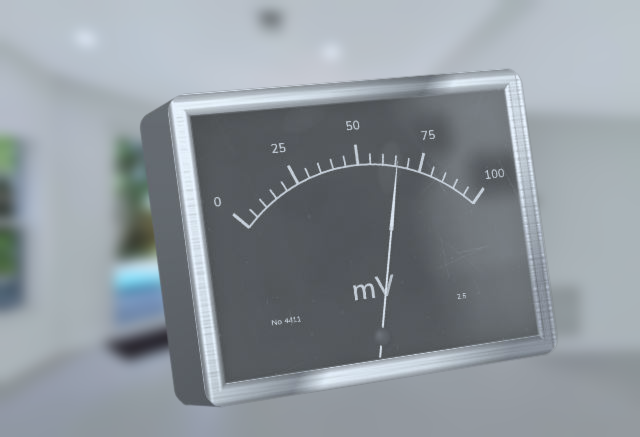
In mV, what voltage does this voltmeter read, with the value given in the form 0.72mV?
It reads 65mV
